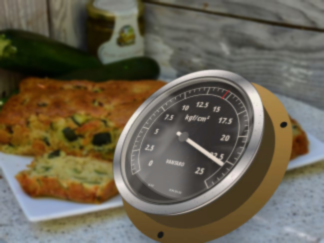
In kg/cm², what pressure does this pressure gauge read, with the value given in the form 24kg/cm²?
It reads 23kg/cm²
